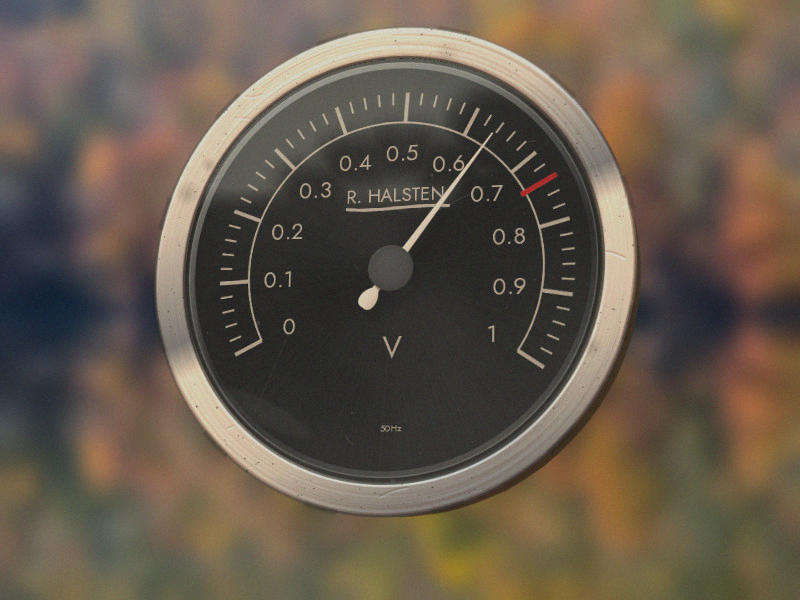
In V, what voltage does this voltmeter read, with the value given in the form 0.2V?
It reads 0.64V
